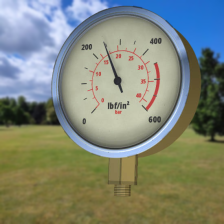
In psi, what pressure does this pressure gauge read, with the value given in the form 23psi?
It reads 250psi
